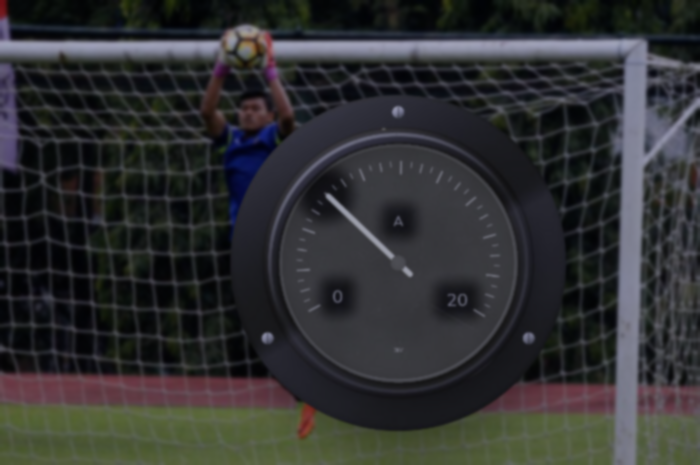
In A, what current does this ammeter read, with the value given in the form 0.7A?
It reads 6A
